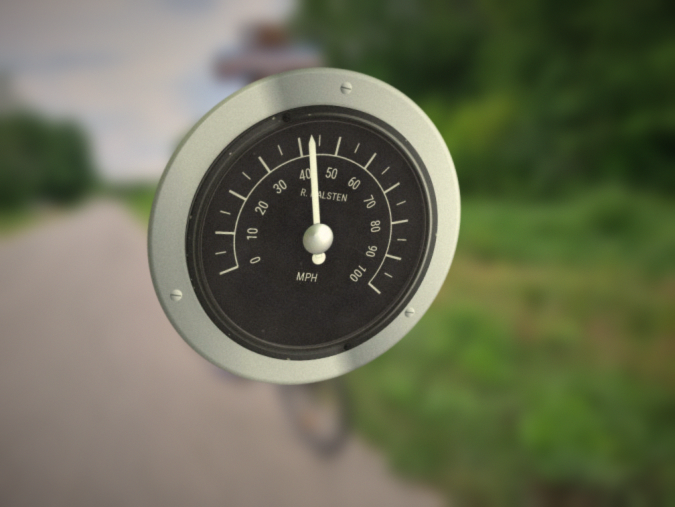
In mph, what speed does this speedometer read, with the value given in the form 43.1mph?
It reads 42.5mph
